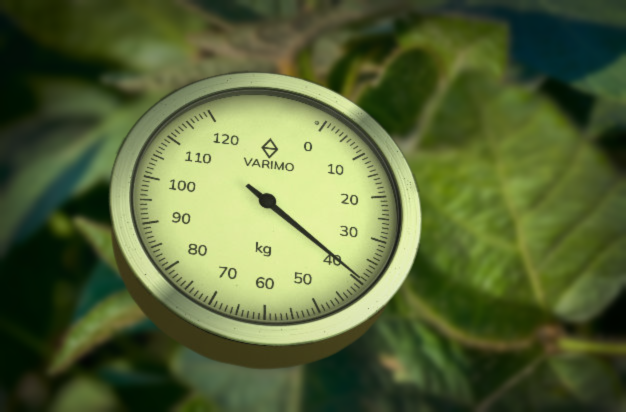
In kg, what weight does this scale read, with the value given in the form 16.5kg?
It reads 40kg
